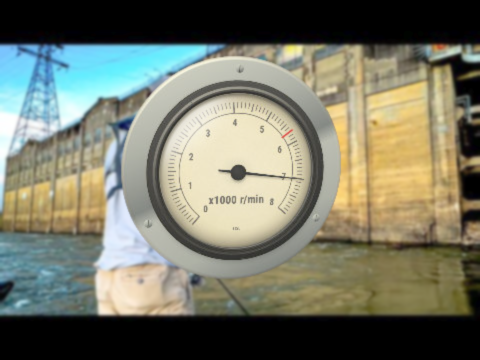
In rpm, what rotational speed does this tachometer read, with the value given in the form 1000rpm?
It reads 7000rpm
